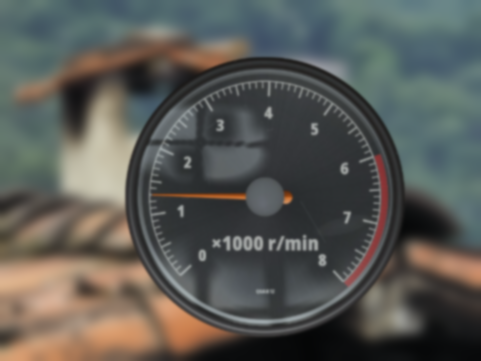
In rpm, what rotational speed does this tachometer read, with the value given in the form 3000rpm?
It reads 1300rpm
